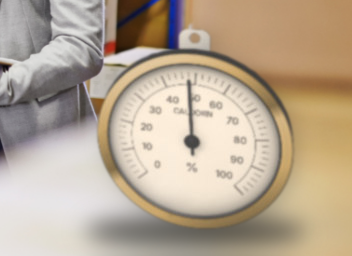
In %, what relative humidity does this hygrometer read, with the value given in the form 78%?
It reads 48%
